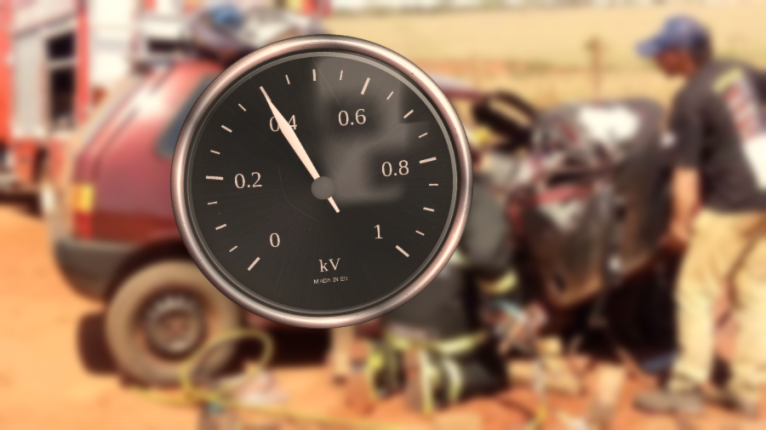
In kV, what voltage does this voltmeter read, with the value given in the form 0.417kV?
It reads 0.4kV
